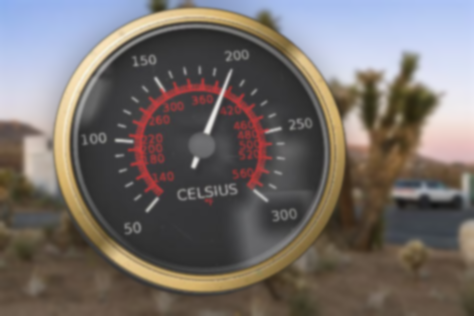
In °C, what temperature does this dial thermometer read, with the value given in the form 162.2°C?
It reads 200°C
